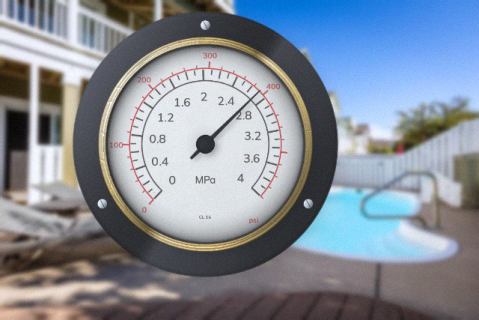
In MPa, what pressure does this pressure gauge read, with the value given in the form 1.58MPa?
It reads 2.7MPa
